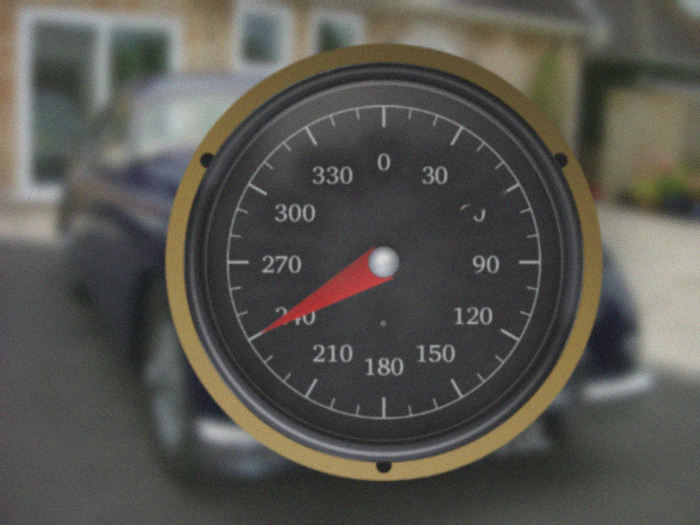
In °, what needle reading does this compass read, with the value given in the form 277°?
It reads 240°
